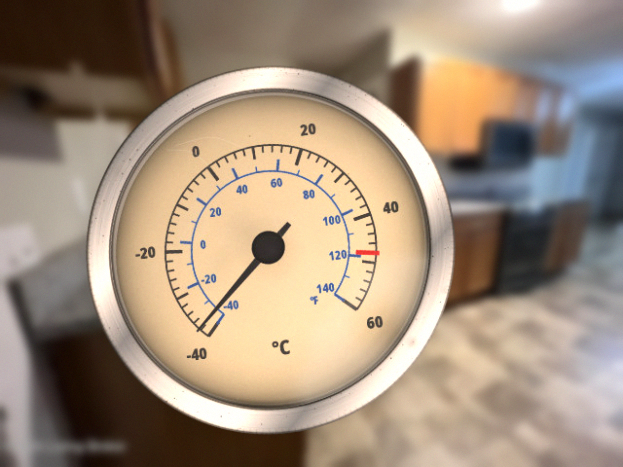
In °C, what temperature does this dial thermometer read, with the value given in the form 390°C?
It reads -38°C
